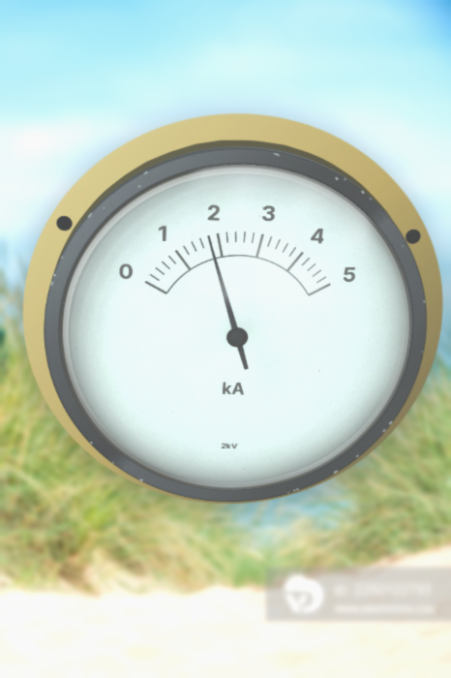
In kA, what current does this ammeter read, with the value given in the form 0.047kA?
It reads 1.8kA
